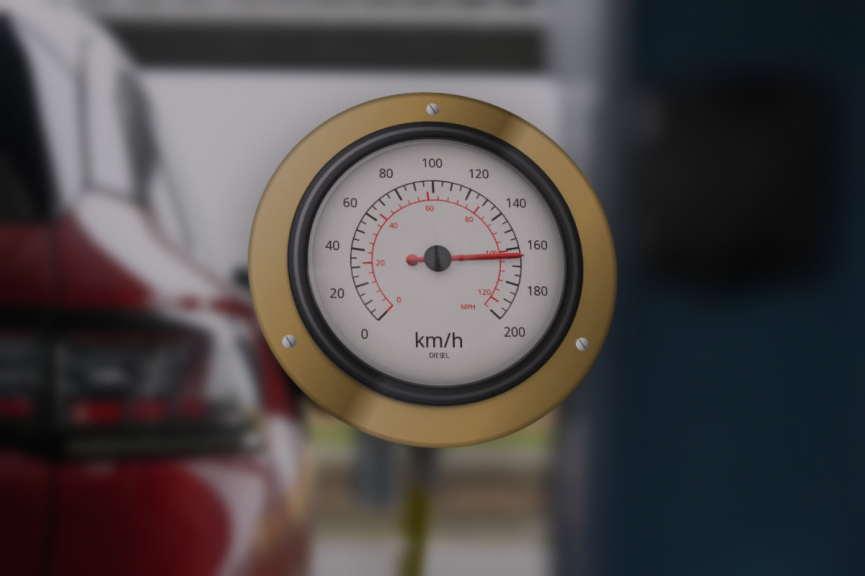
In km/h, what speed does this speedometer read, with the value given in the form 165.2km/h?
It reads 165km/h
